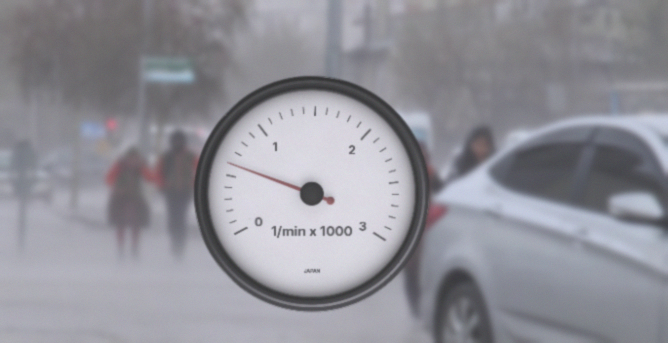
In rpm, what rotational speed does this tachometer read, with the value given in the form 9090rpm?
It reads 600rpm
